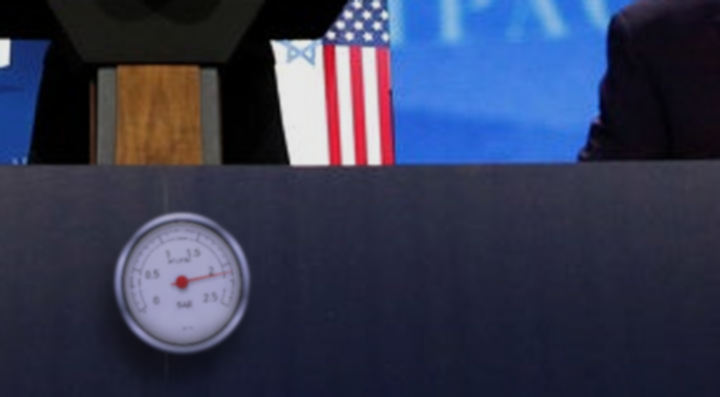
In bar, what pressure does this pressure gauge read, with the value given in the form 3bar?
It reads 2.1bar
